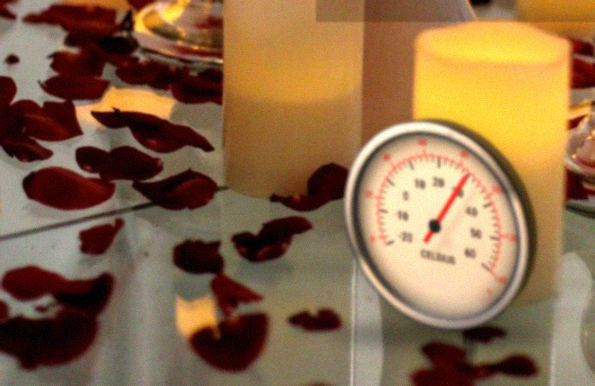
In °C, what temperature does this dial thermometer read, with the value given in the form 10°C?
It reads 30°C
